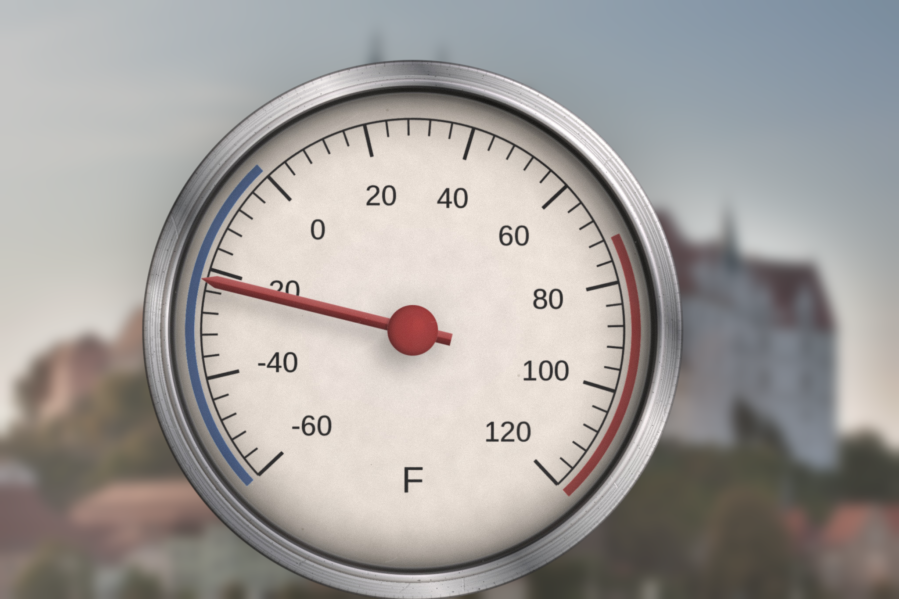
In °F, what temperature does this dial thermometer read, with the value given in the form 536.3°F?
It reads -22°F
